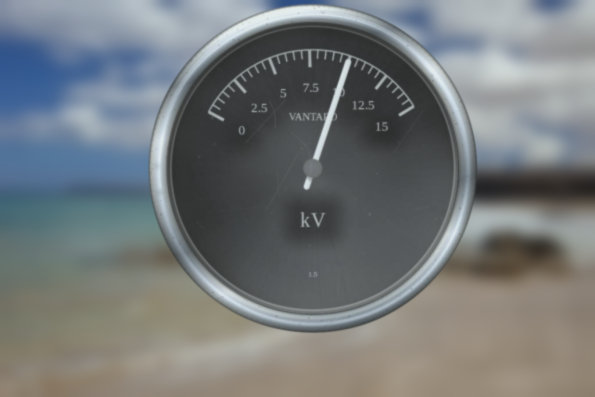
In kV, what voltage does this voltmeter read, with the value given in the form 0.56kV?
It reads 10kV
